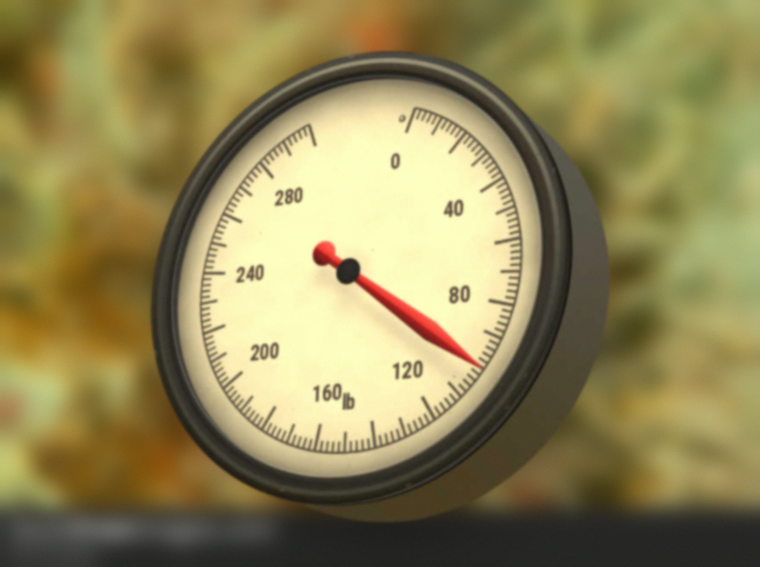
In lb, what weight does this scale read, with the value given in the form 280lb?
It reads 100lb
